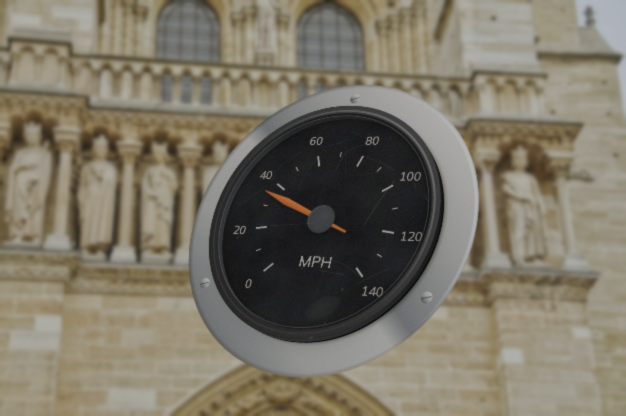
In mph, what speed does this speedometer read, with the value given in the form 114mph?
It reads 35mph
